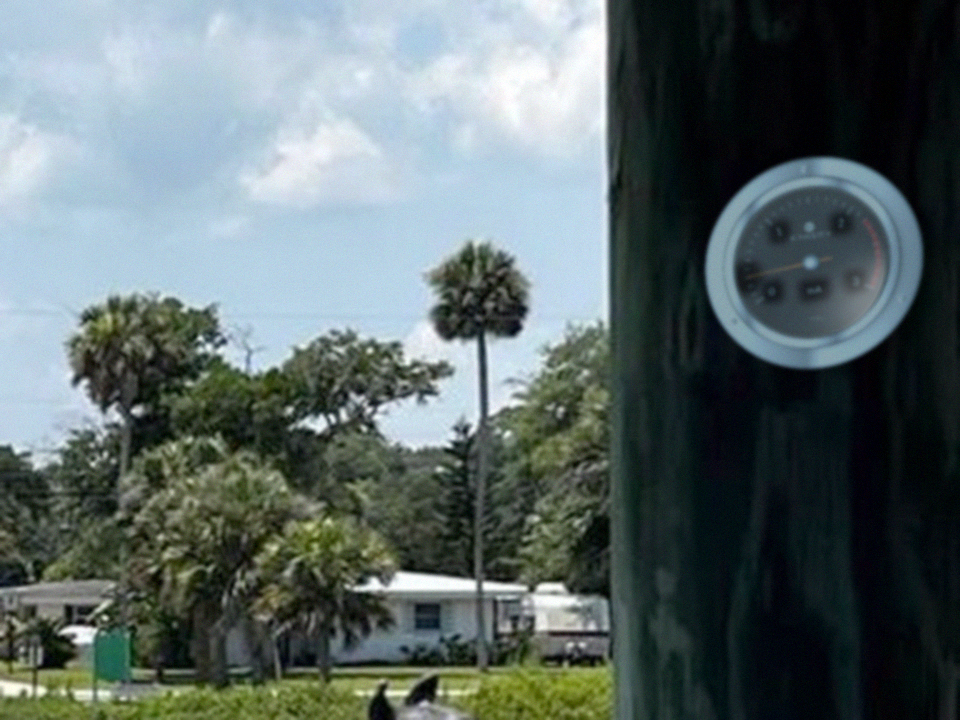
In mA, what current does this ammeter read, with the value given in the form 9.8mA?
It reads 0.3mA
